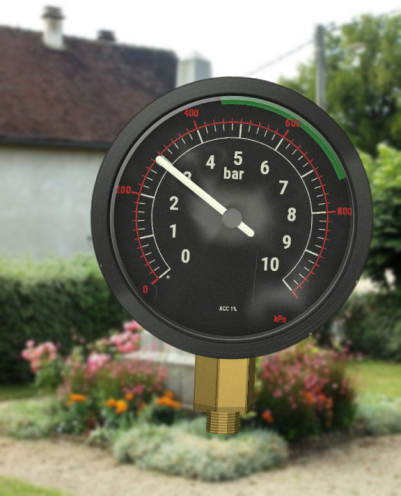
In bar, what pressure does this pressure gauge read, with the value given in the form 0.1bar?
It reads 2.9bar
